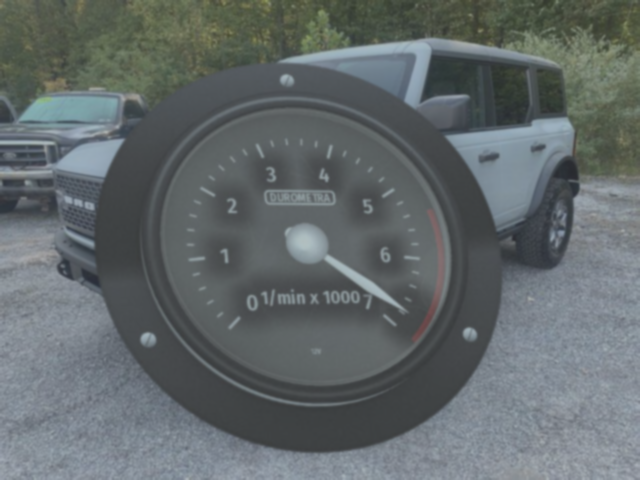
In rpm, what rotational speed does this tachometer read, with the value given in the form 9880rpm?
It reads 6800rpm
